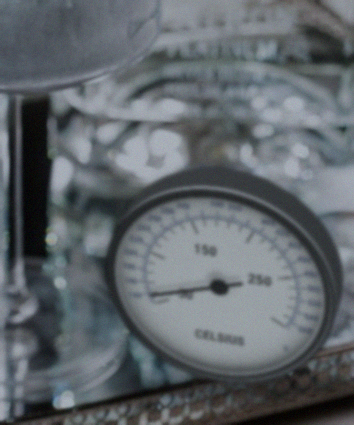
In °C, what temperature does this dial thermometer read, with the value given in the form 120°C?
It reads 60°C
